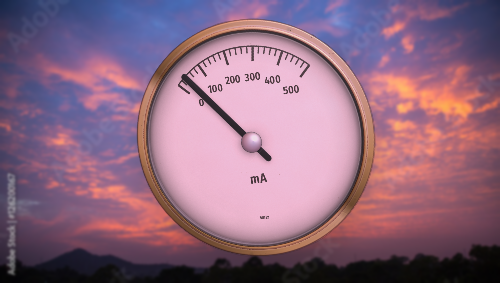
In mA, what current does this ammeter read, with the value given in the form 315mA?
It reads 40mA
